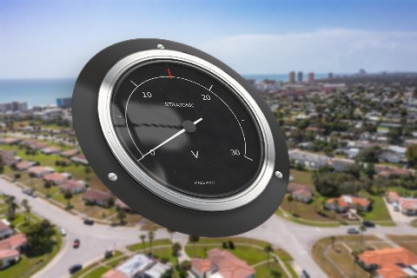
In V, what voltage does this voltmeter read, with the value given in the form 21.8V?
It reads 0V
